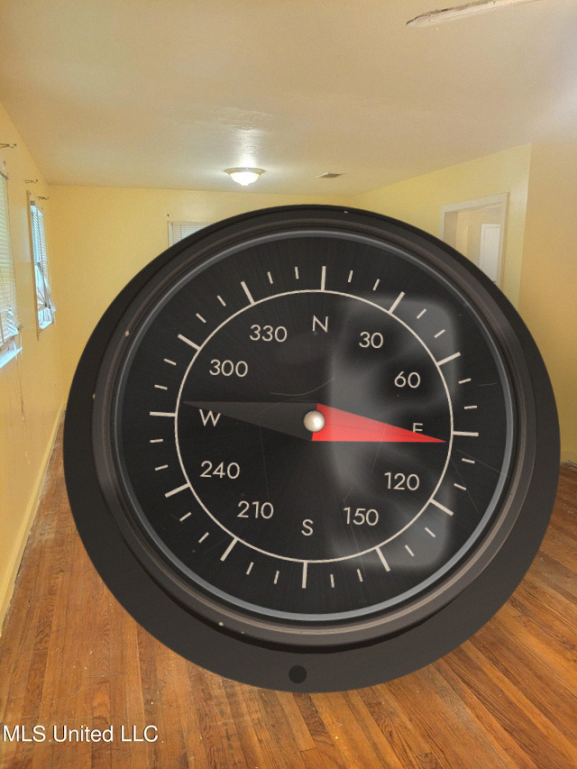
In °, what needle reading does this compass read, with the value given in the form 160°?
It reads 95°
